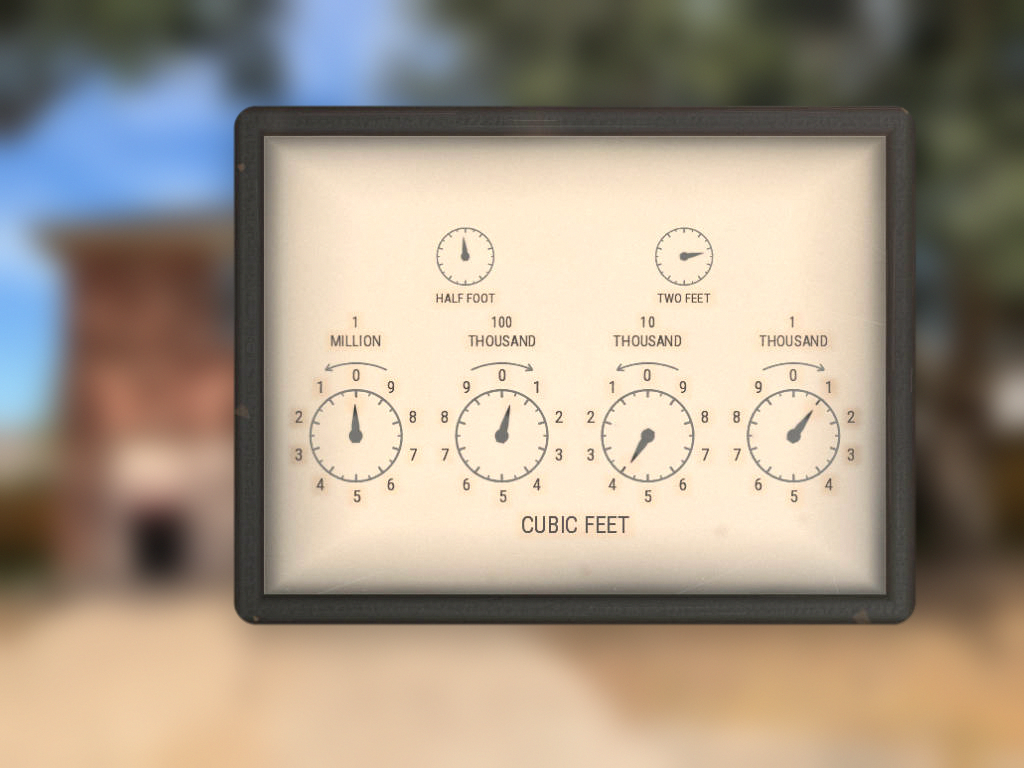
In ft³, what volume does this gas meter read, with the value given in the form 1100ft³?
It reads 4100ft³
